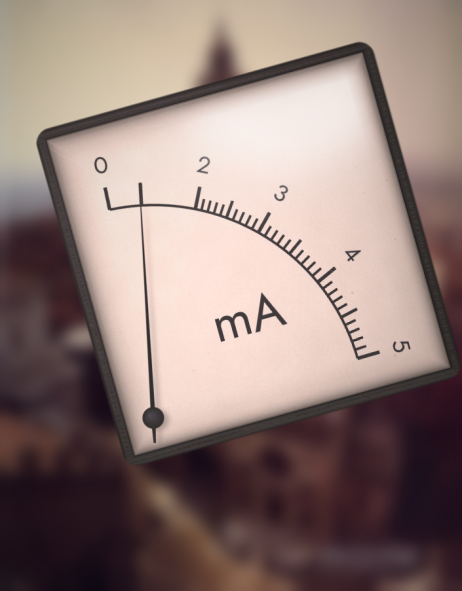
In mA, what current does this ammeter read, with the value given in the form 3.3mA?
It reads 1mA
